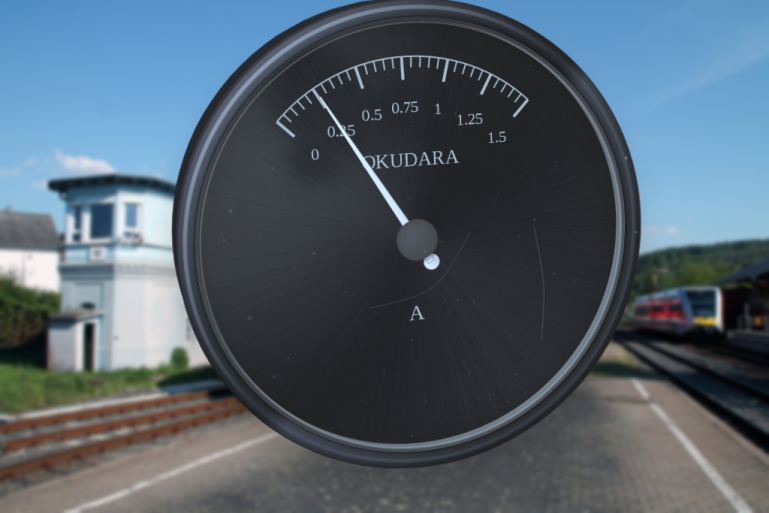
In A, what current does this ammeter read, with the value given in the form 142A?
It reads 0.25A
